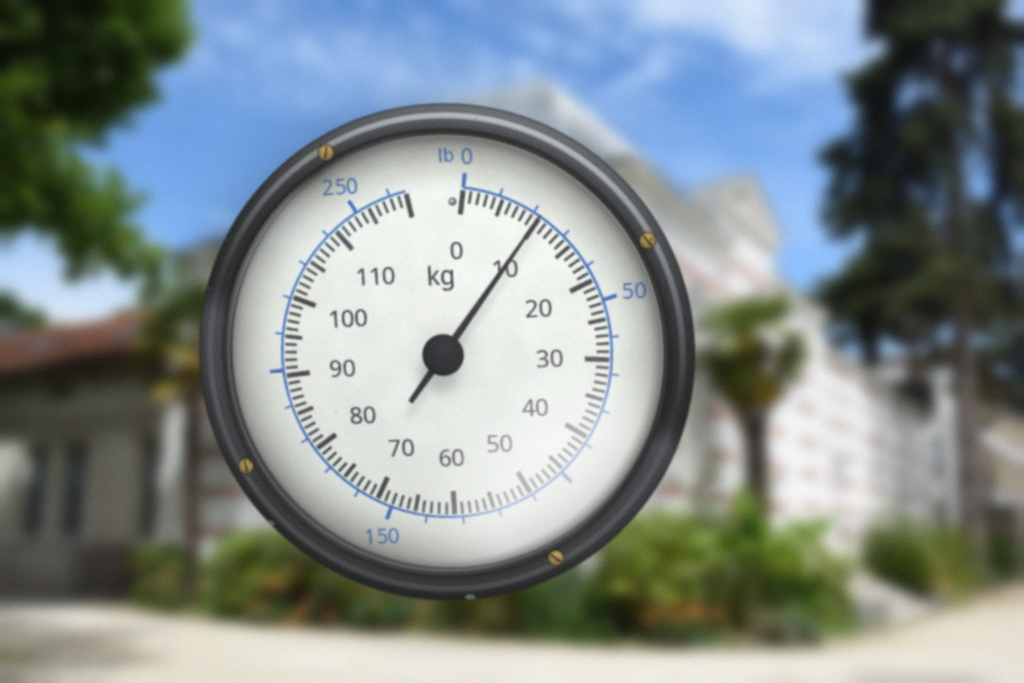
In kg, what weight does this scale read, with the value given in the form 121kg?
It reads 10kg
